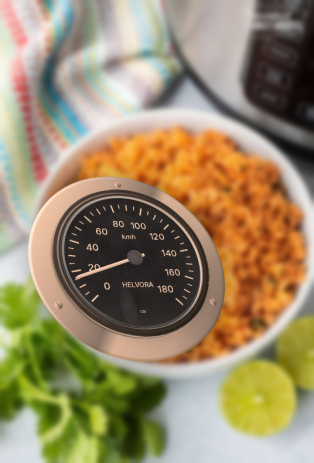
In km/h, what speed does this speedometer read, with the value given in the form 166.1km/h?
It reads 15km/h
